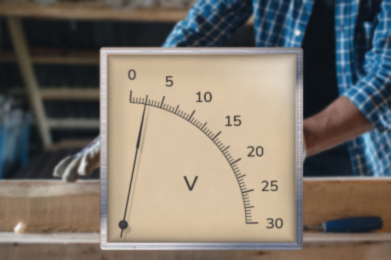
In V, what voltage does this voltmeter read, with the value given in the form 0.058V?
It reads 2.5V
